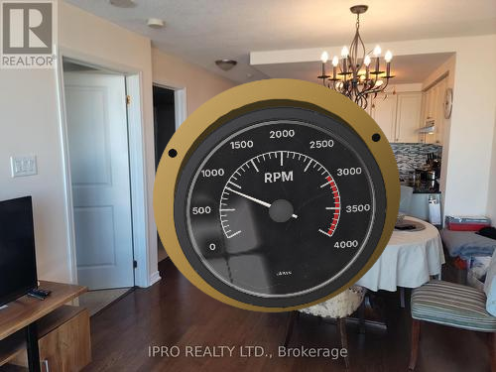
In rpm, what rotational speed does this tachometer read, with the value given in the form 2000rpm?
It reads 900rpm
